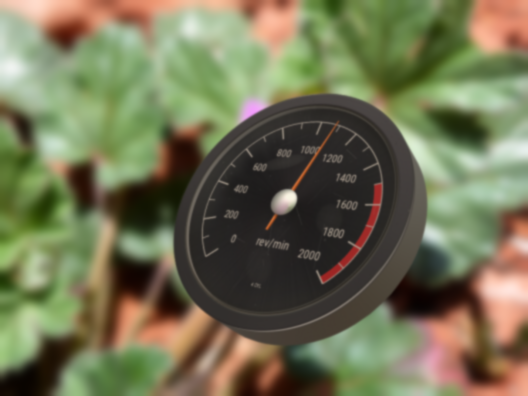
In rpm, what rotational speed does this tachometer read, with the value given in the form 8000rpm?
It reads 1100rpm
